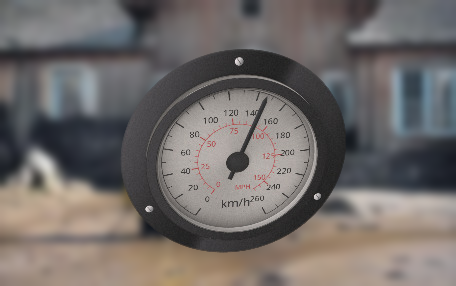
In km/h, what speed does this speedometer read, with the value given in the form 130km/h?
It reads 145km/h
